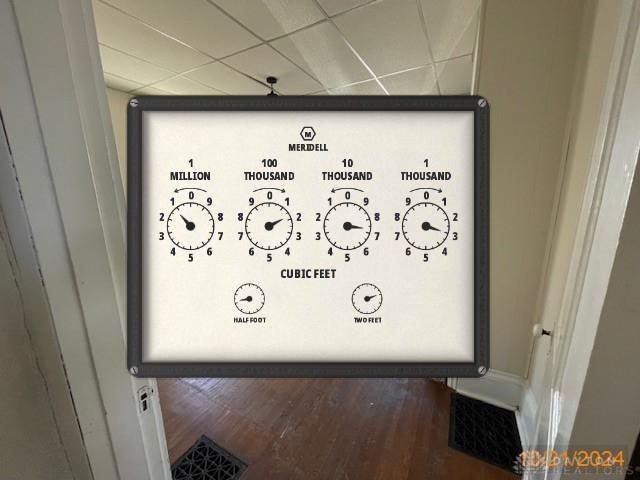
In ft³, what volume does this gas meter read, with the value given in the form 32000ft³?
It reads 117300ft³
